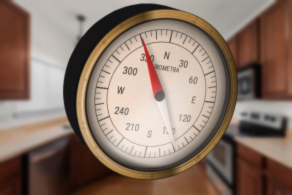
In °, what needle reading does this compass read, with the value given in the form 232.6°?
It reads 330°
